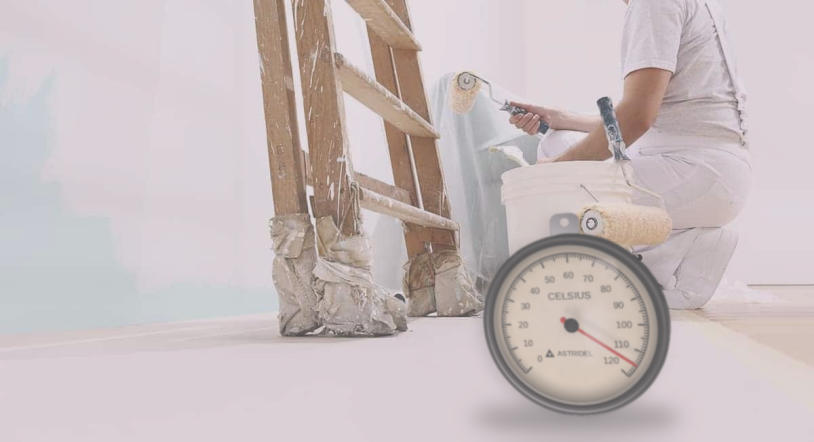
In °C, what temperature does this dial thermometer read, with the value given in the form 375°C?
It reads 115°C
